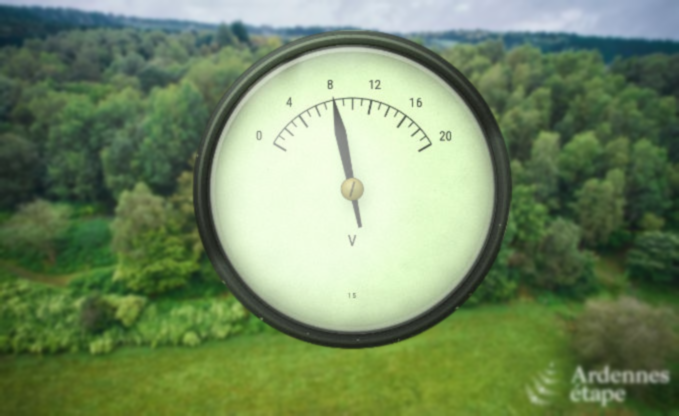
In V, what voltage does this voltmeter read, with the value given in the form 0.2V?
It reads 8V
